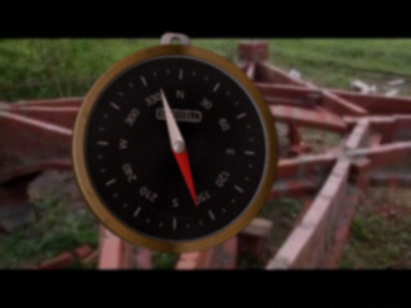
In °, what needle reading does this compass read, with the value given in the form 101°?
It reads 160°
